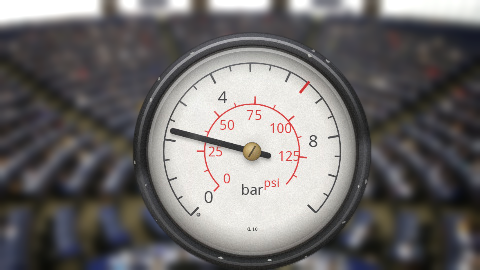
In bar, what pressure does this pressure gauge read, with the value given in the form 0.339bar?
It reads 2.25bar
